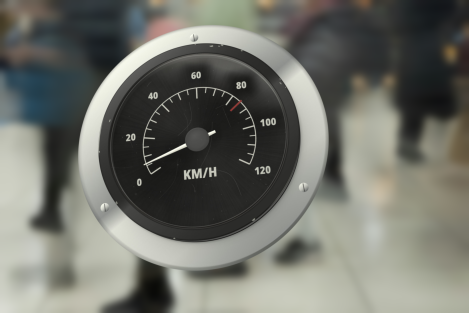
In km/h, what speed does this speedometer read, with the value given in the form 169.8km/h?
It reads 5km/h
